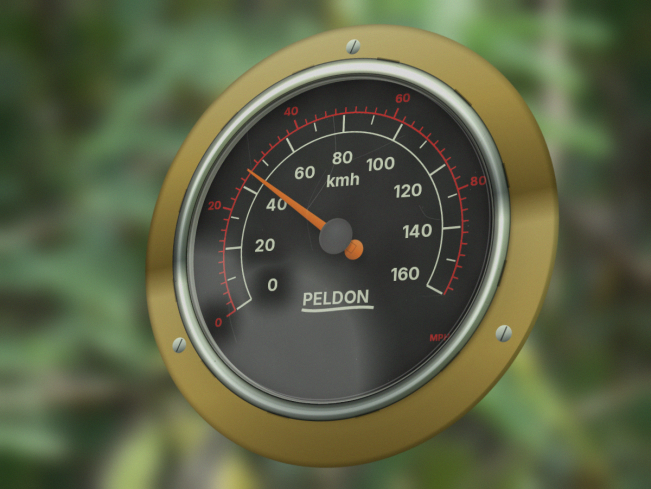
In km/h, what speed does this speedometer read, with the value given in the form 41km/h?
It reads 45km/h
